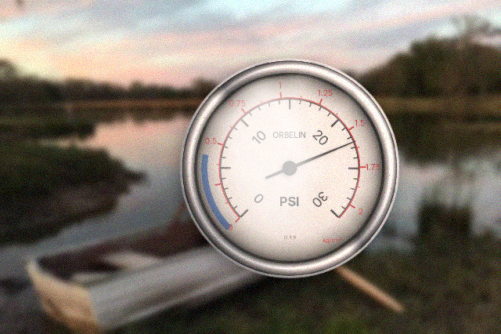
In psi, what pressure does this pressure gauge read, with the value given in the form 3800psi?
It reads 22.5psi
